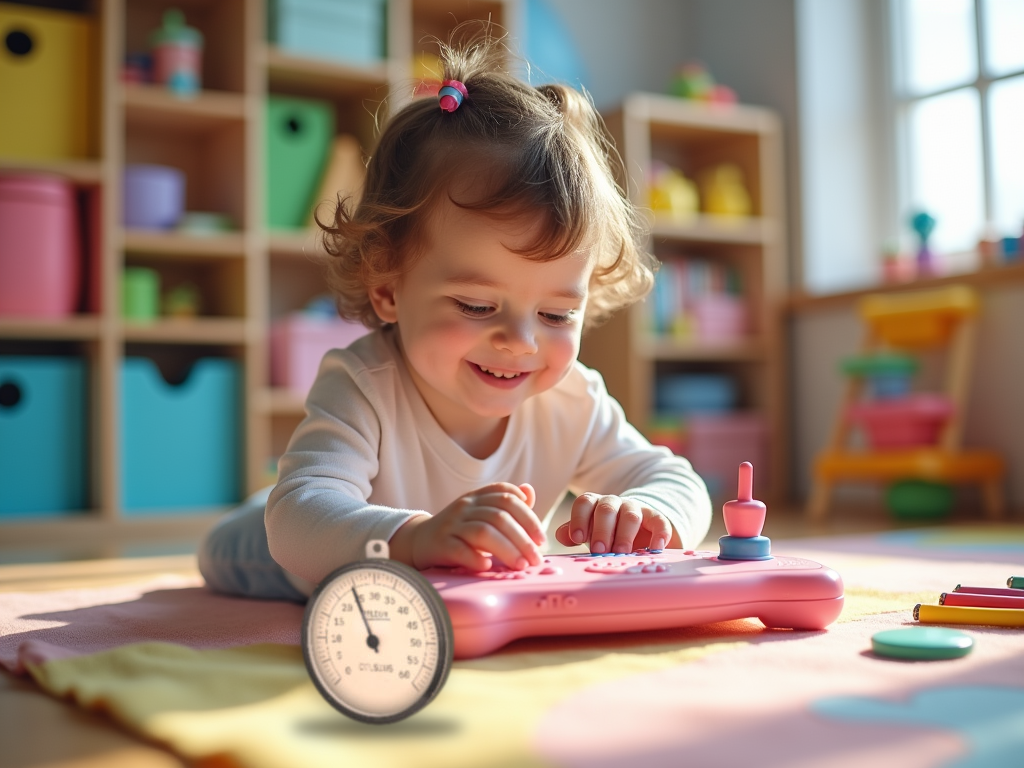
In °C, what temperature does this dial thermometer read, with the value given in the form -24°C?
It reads 25°C
